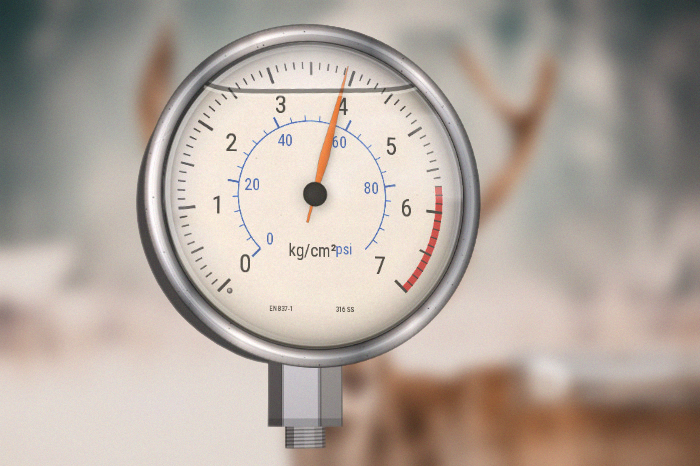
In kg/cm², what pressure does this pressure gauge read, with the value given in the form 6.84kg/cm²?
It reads 3.9kg/cm²
